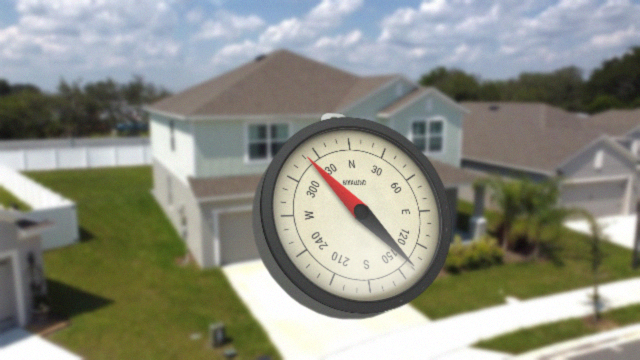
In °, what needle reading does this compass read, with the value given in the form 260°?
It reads 320°
